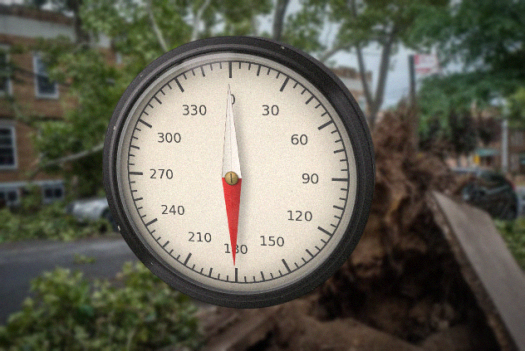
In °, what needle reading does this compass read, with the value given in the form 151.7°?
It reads 180°
